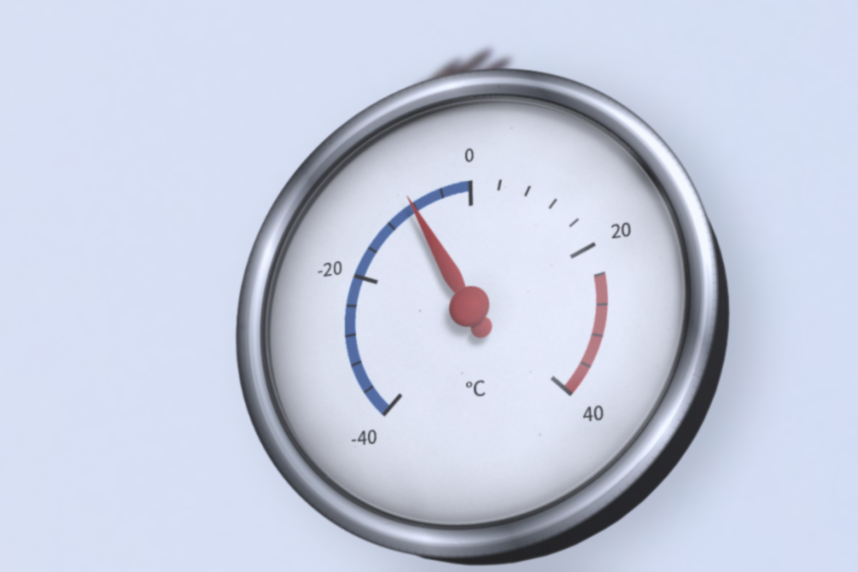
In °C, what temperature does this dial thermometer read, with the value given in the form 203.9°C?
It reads -8°C
